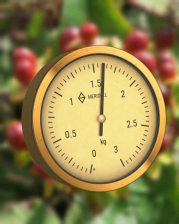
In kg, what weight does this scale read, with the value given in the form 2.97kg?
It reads 1.6kg
